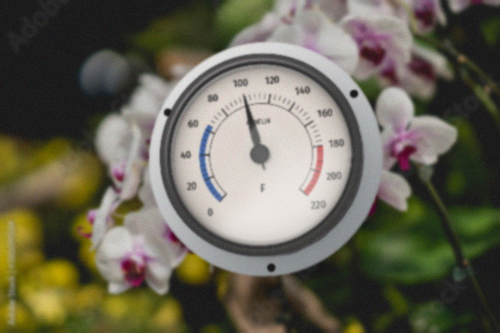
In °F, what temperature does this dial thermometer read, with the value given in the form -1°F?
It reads 100°F
